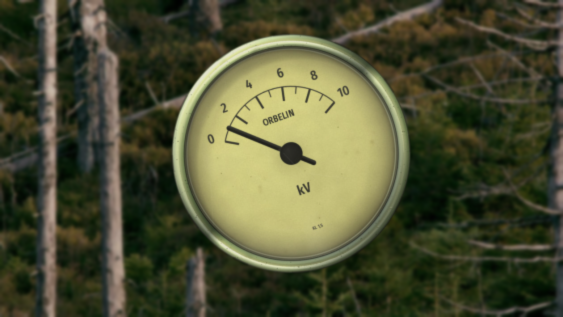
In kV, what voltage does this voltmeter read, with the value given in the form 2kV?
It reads 1kV
